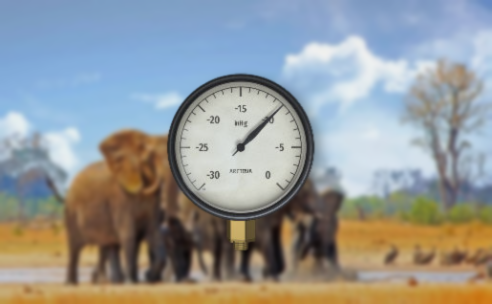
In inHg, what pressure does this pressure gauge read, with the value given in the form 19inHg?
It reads -10inHg
